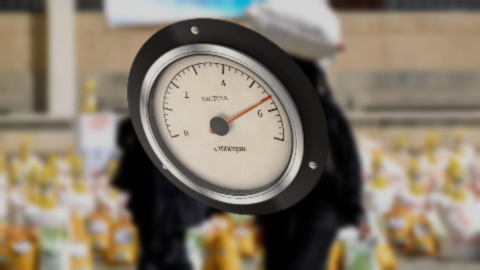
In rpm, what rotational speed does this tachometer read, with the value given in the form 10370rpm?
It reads 5600rpm
